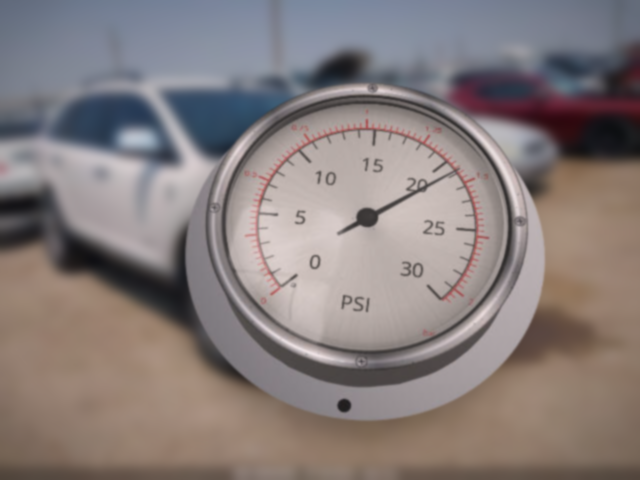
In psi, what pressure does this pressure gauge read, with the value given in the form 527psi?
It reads 21psi
